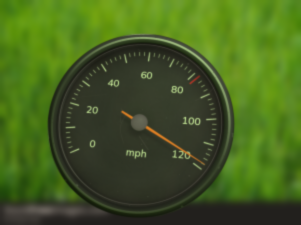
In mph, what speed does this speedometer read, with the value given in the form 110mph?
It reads 118mph
